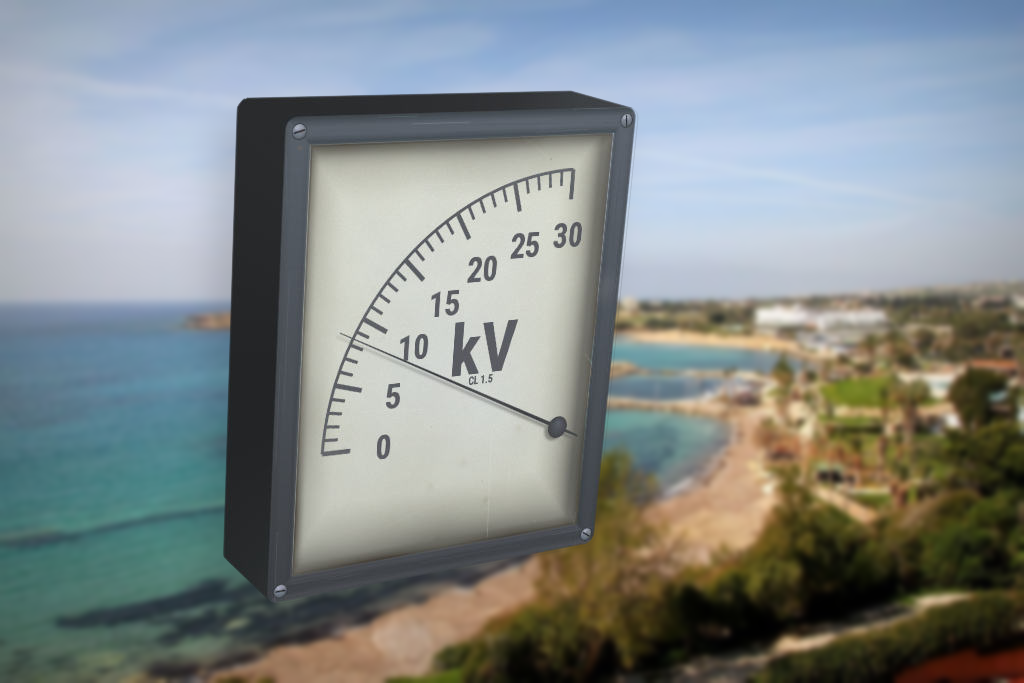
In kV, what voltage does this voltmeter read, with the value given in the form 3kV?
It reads 8.5kV
